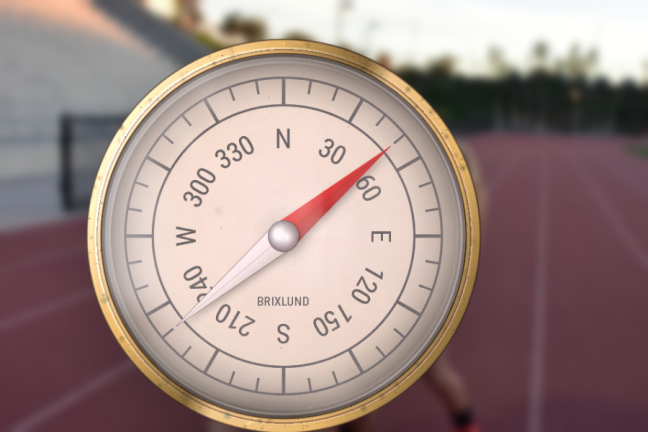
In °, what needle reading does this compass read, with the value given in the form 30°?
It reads 50°
